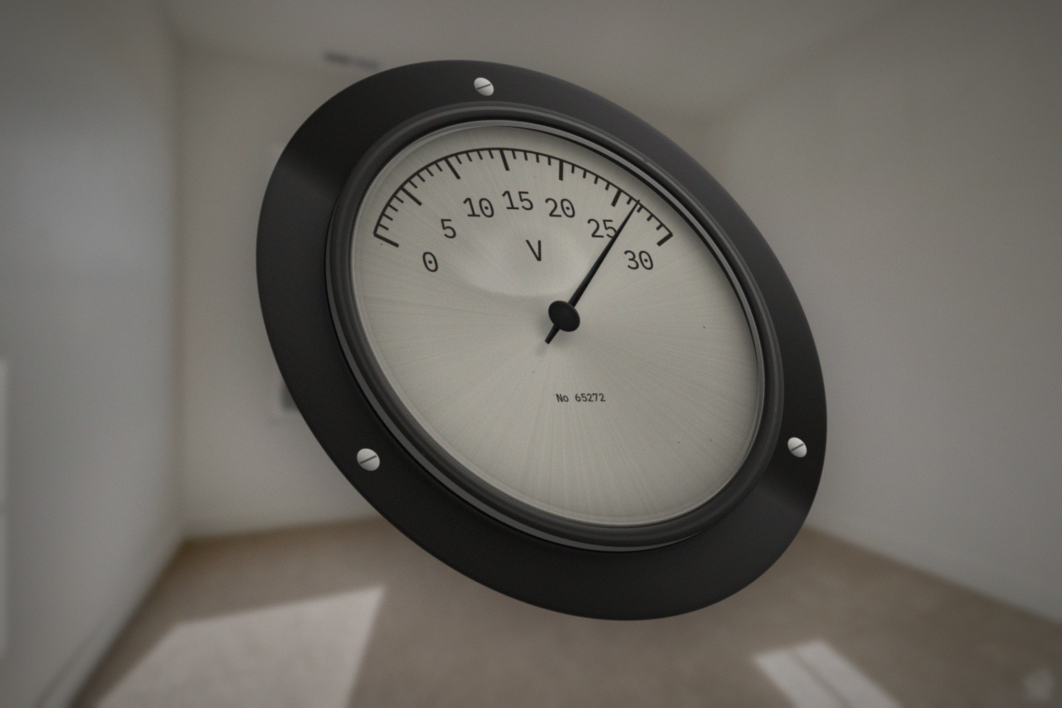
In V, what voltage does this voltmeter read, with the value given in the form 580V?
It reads 26.5V
